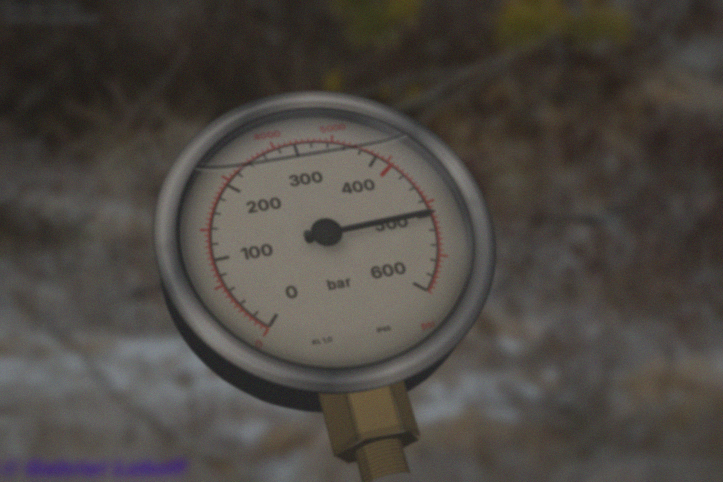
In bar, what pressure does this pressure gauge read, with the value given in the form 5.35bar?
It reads 500bar
